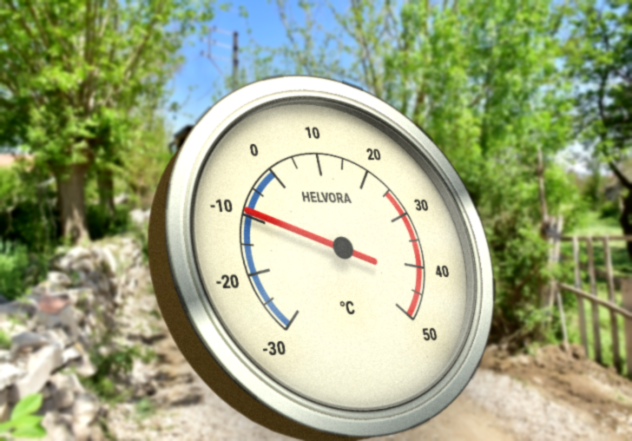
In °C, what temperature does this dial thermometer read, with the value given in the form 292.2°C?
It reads -10°C
